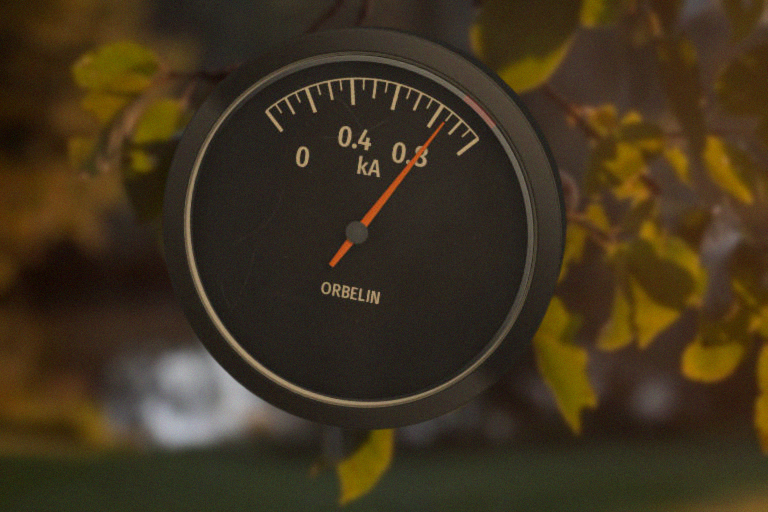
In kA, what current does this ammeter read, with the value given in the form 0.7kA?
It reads 0.85kA
